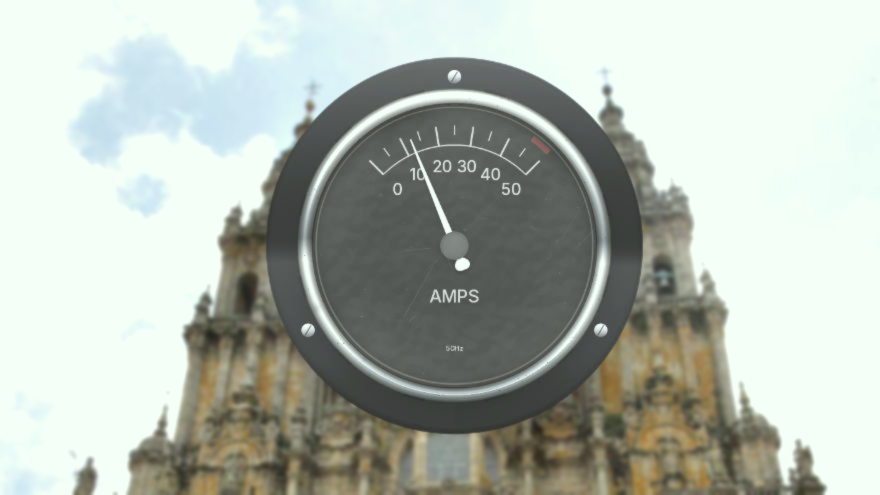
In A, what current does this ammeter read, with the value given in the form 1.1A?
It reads 12.5A
